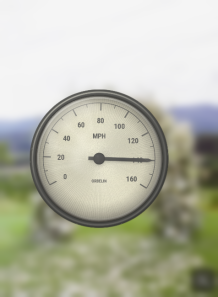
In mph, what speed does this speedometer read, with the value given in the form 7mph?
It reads 140mph
